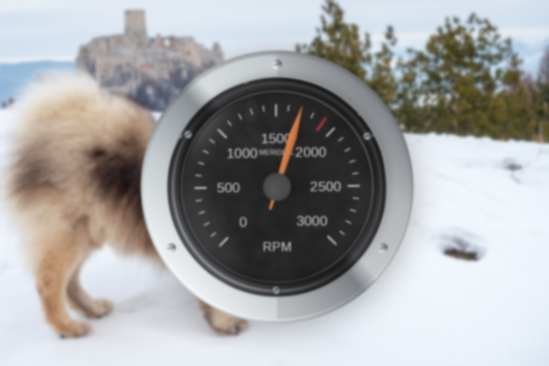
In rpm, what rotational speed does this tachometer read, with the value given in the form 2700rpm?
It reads 1700rpm
